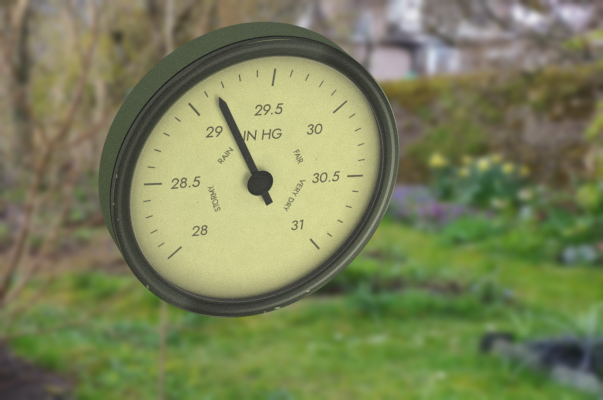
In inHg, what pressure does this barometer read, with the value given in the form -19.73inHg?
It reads 29.15inHg
